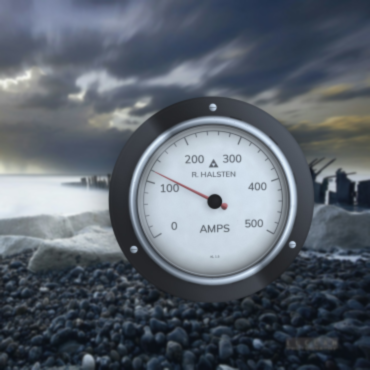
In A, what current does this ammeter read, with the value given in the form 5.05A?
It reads 120A
